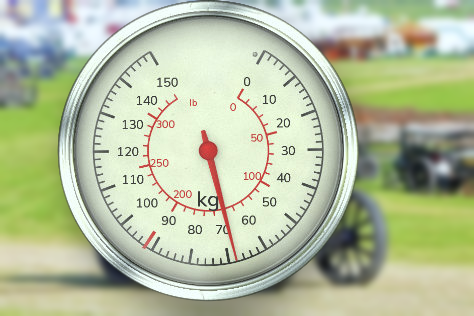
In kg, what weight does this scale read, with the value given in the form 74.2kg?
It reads 68kg
